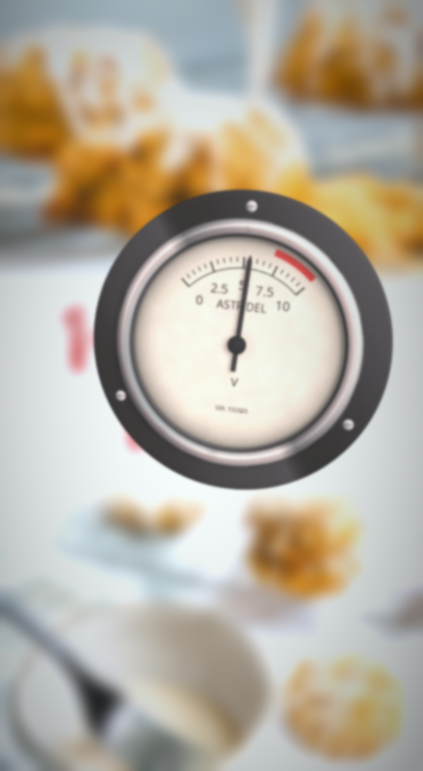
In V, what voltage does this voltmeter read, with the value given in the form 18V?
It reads 5.5V
